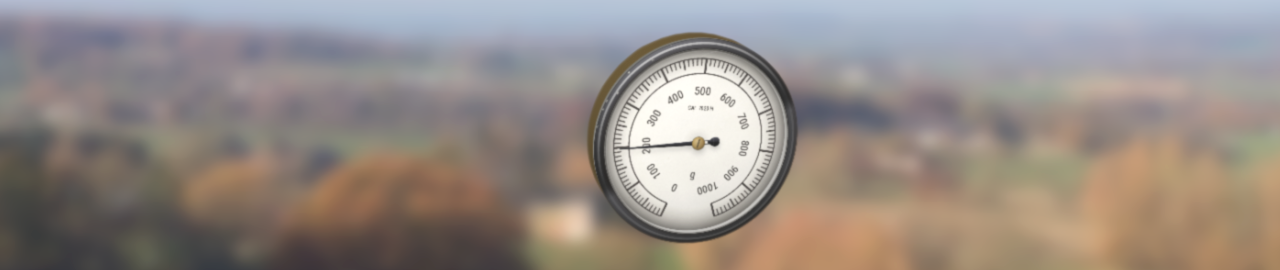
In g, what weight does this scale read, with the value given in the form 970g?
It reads 200g
